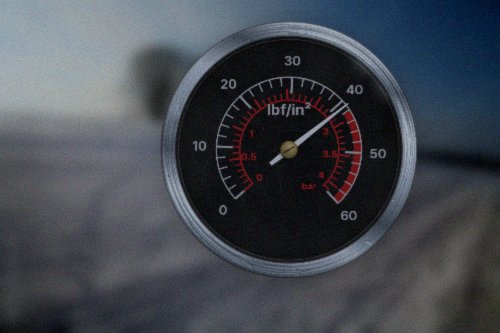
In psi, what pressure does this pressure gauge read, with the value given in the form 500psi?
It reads 41psi
